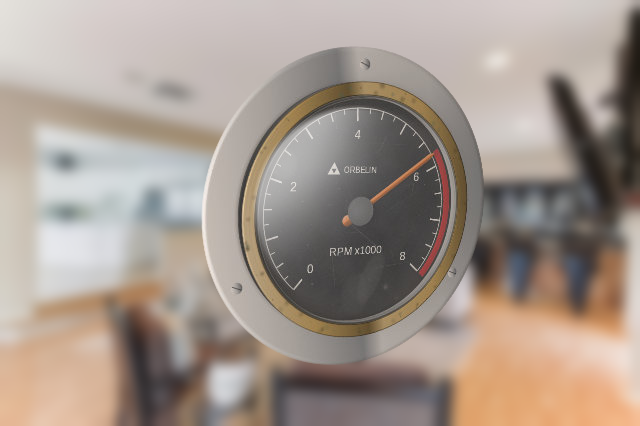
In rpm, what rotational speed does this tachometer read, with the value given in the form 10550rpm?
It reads 5750rpm
